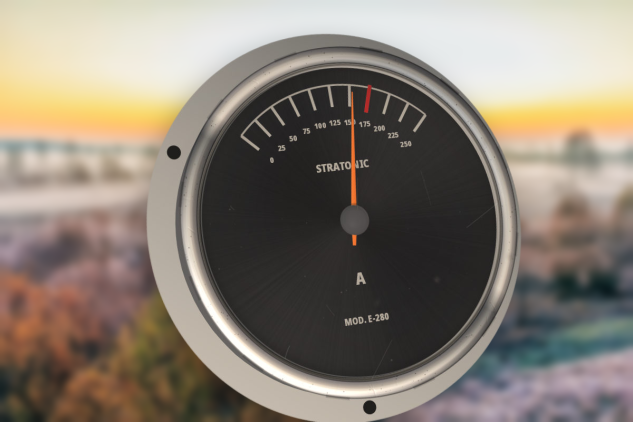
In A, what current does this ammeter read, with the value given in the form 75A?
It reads 150A
